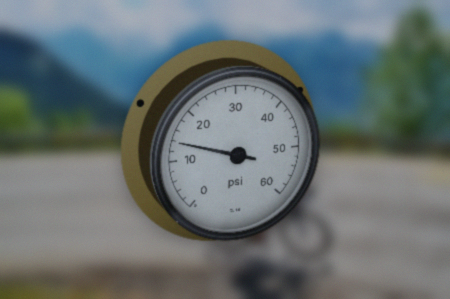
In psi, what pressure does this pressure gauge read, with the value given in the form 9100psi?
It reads 14psi
